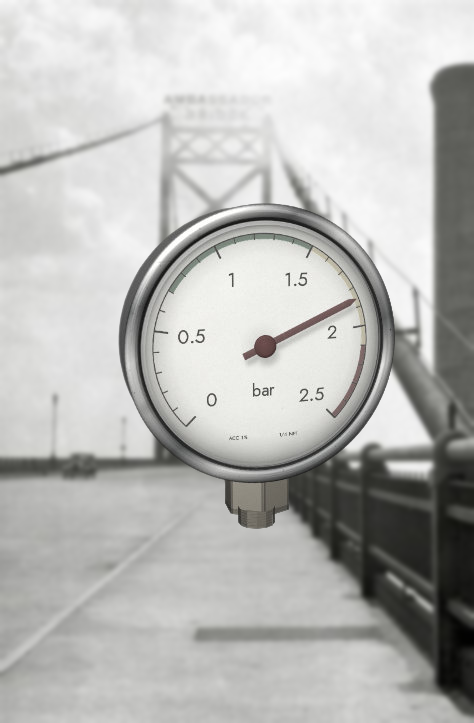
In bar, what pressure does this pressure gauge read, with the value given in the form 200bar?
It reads 1.85bar
